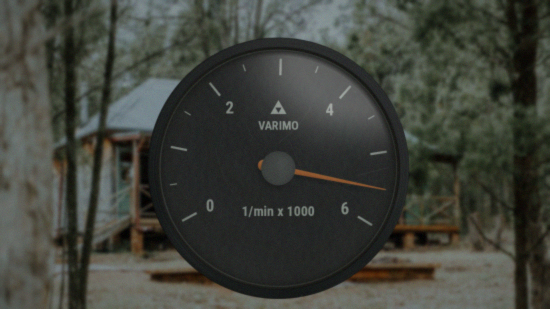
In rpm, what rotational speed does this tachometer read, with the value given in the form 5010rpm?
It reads 5500rpm
